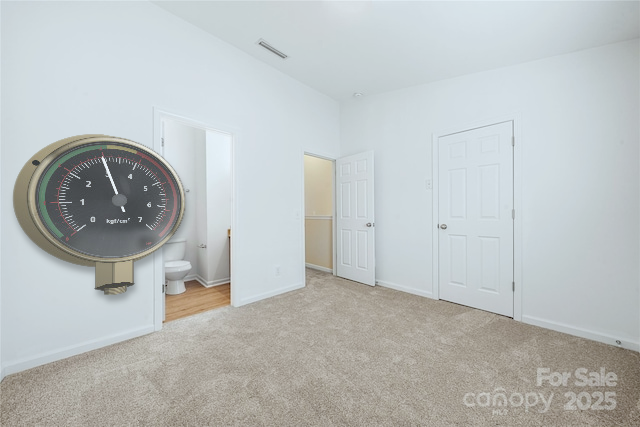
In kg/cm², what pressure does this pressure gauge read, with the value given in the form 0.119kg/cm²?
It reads 3kg/cm²
